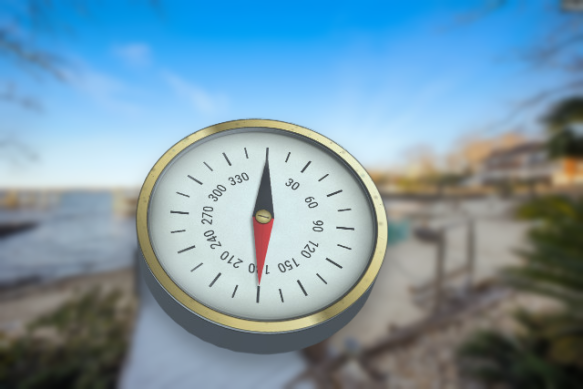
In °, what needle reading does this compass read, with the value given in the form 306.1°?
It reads 180°
